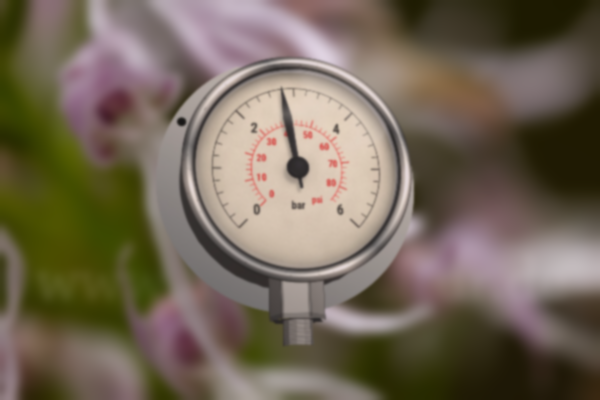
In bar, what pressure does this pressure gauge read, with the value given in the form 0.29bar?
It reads 2.8bar
